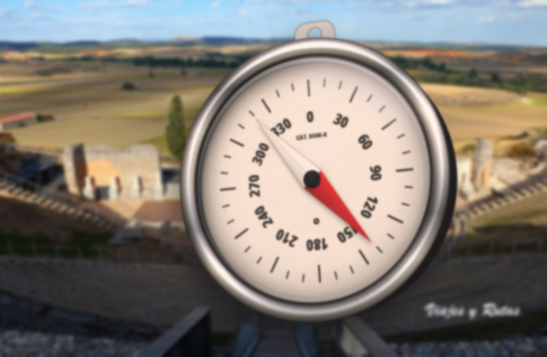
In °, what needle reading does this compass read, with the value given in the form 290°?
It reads 140°
